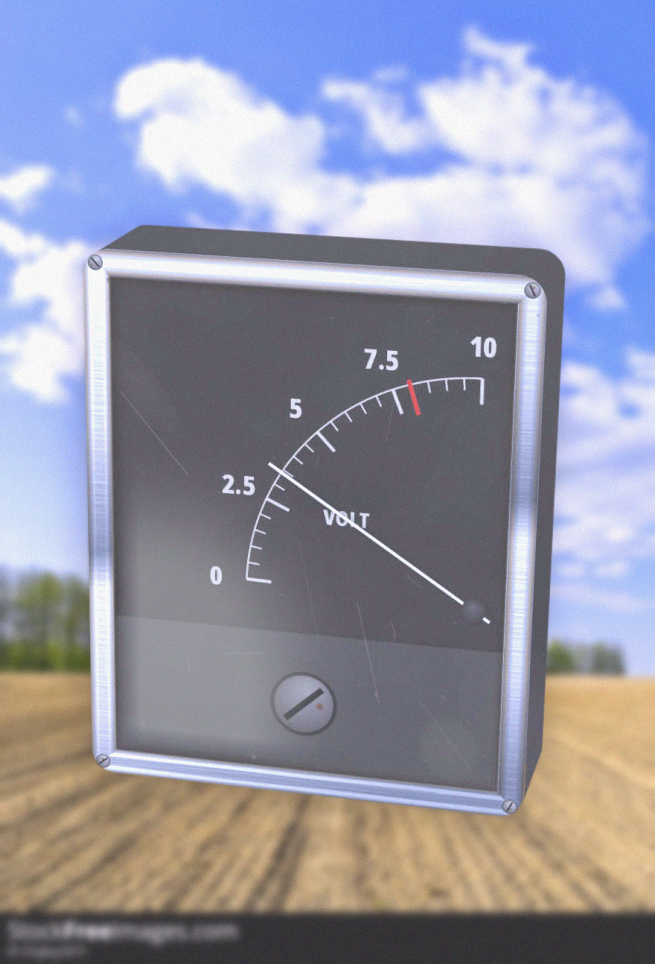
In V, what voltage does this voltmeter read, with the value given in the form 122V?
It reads 3.5V
